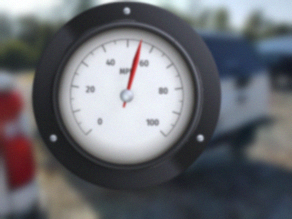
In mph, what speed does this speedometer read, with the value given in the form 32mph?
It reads 55mph
